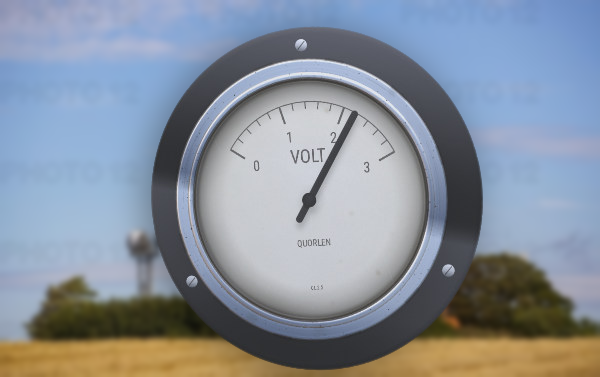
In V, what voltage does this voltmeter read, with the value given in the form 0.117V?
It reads 2.2V
